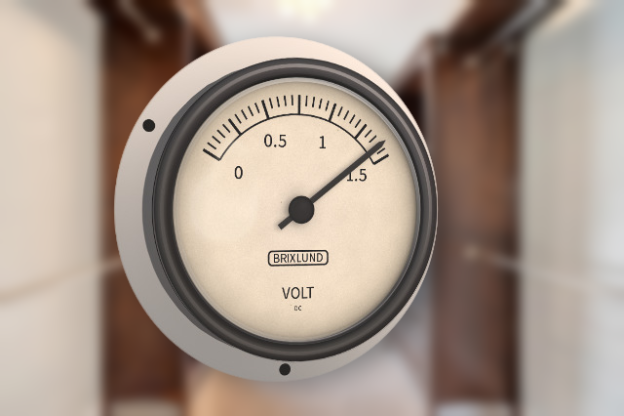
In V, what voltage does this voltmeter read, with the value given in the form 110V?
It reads 1.4V
